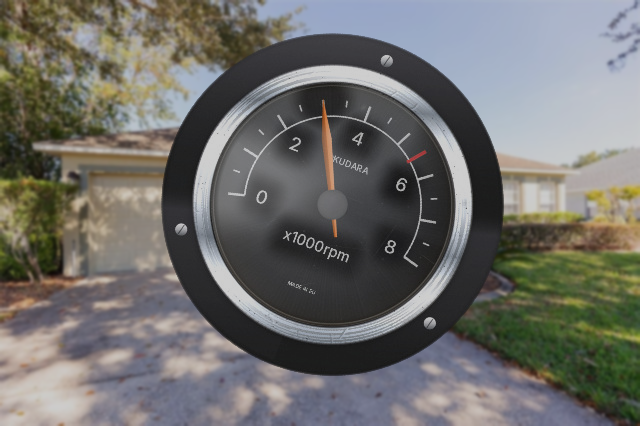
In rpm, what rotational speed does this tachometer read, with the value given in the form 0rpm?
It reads 3000rpm
